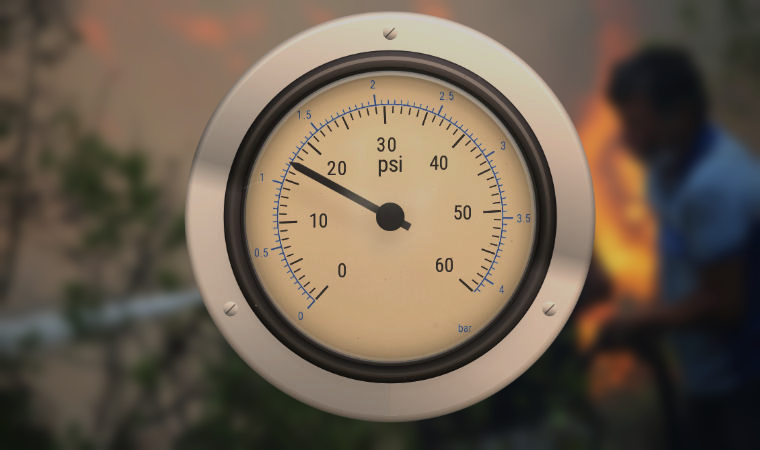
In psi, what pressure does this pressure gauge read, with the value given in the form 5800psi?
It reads 17psi
